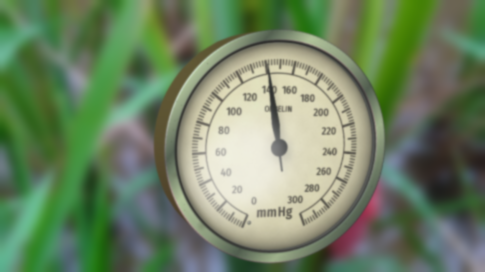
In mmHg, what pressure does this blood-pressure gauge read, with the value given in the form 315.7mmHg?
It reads 140mmHg
